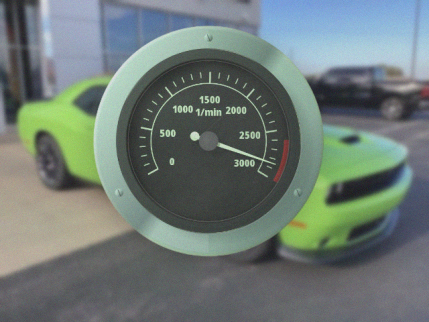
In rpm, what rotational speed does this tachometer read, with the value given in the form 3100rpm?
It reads 2850rpm
